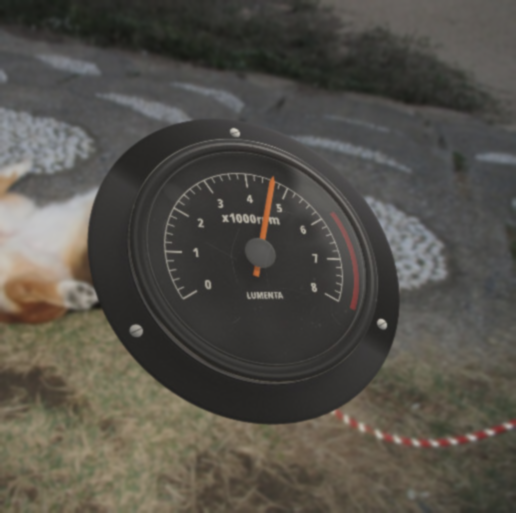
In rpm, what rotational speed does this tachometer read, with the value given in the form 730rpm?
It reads 4600rpm
